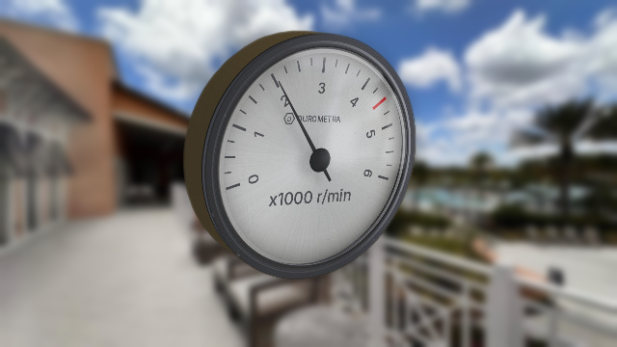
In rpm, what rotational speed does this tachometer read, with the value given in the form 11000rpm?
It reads 2000rpm
